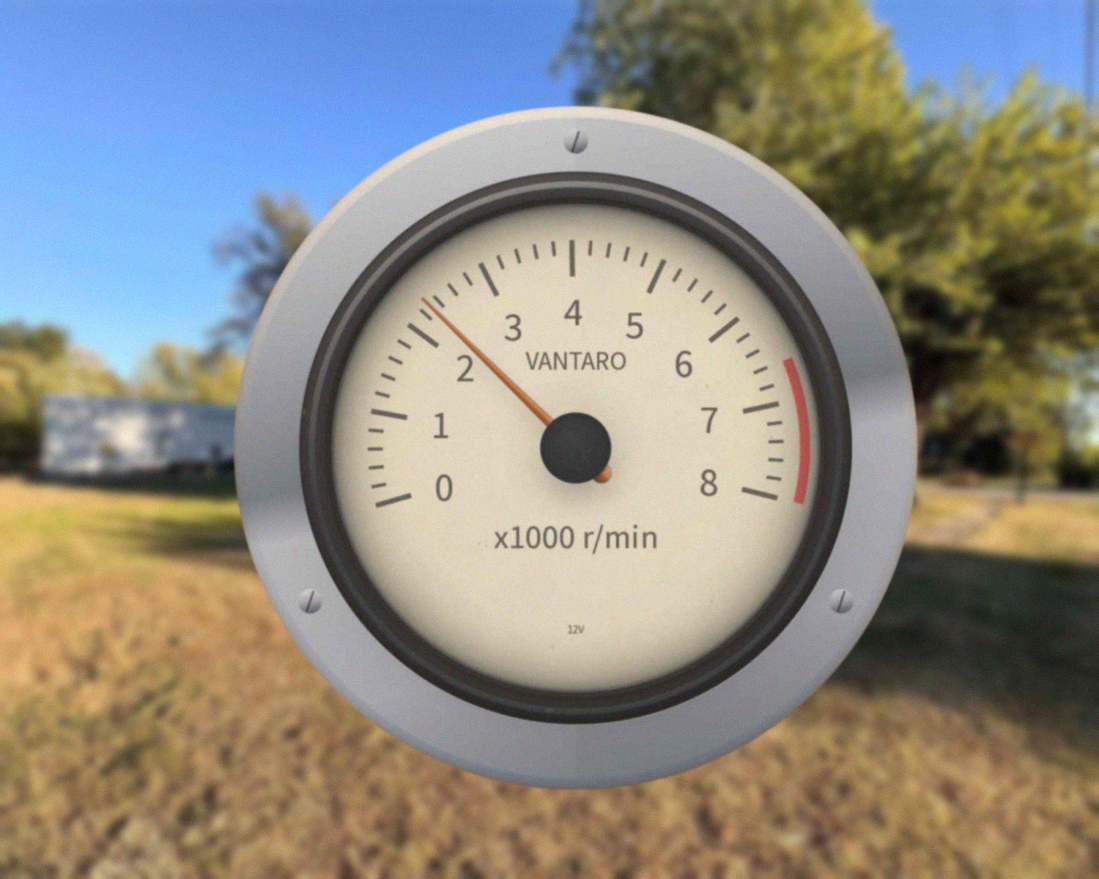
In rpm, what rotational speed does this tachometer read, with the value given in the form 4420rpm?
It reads 2300rpm
